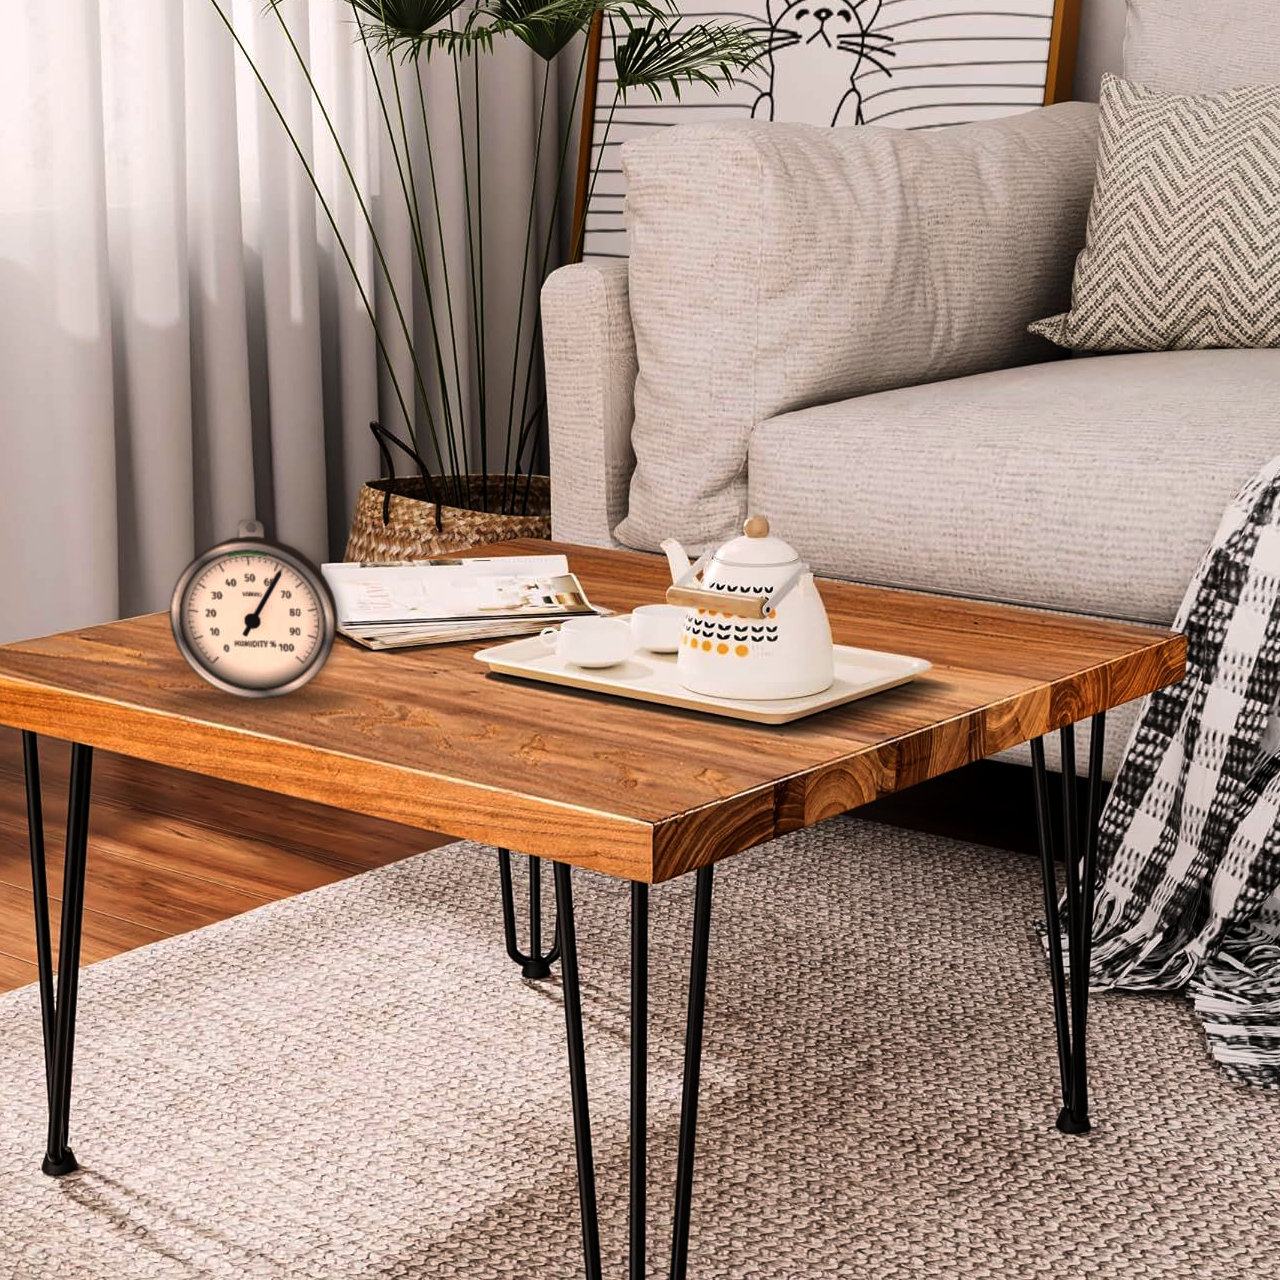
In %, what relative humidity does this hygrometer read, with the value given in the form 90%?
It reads 62%
